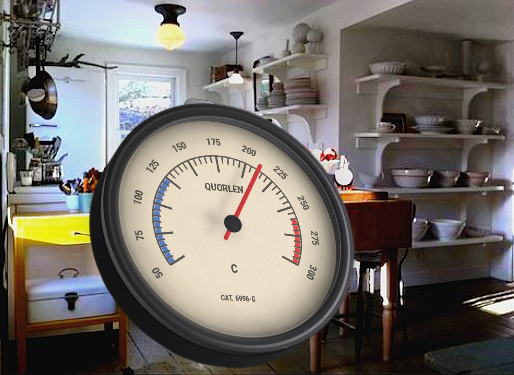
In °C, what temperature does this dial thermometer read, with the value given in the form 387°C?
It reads 210°C
